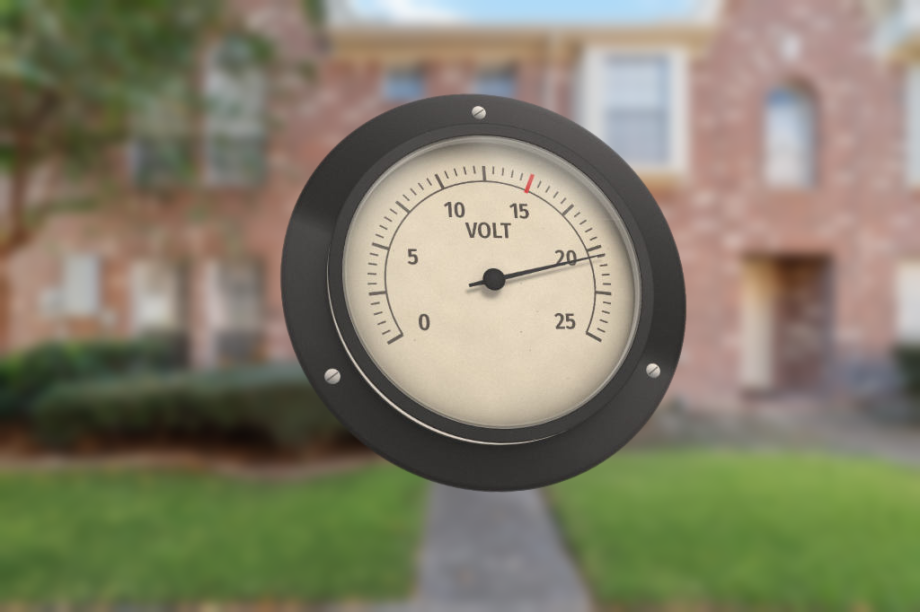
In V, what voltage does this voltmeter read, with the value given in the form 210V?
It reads 20.5V
